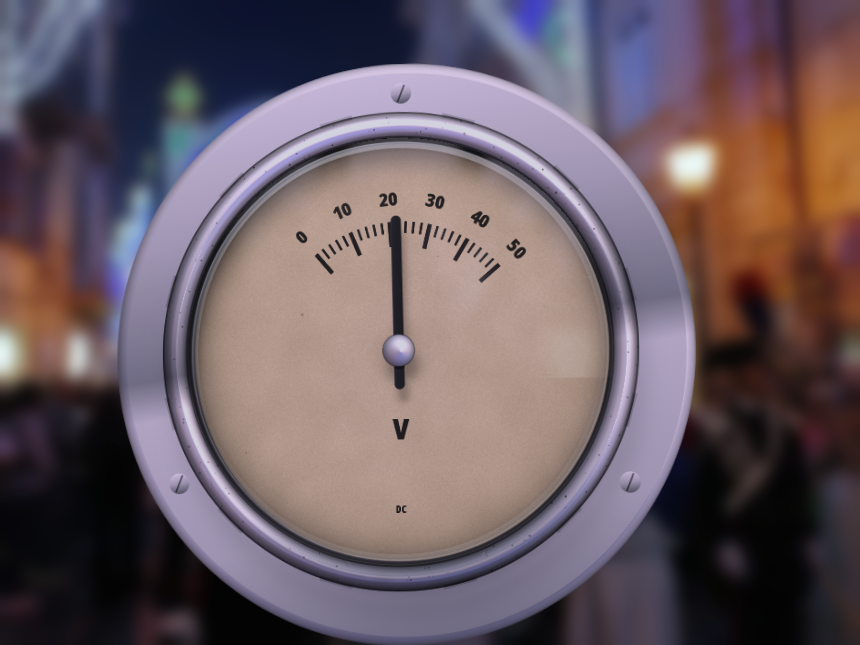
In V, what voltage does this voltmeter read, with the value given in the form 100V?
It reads 22V
